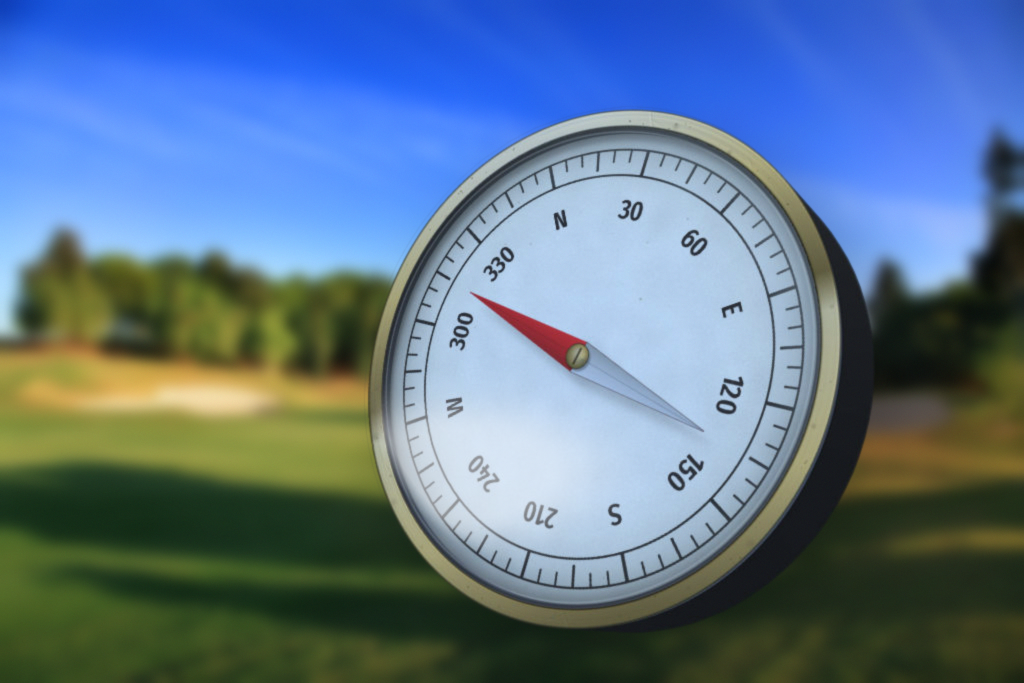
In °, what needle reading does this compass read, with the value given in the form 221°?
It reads 315°
